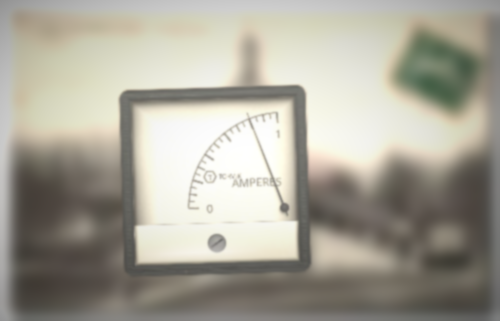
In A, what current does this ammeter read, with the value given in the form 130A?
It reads 0.8A
